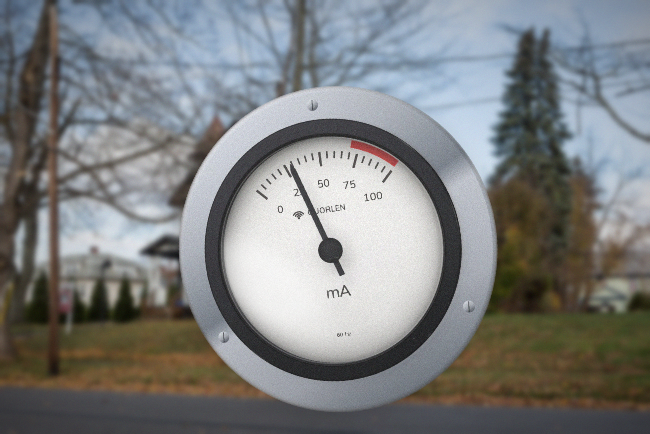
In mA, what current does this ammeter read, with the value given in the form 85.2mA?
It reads 30mA
